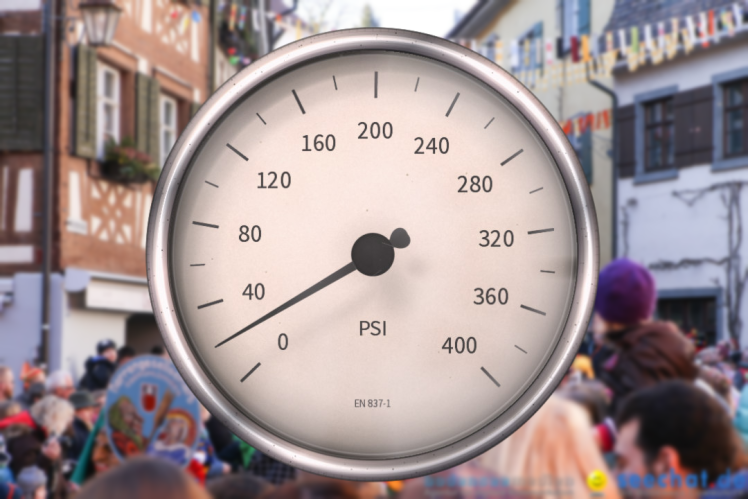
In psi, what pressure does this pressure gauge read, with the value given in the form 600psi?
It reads 20psi
